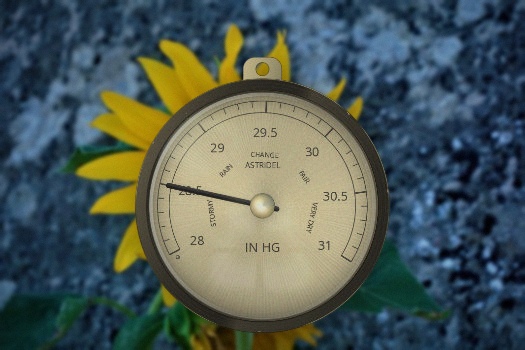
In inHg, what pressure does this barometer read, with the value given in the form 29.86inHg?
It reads 28.5inHg
